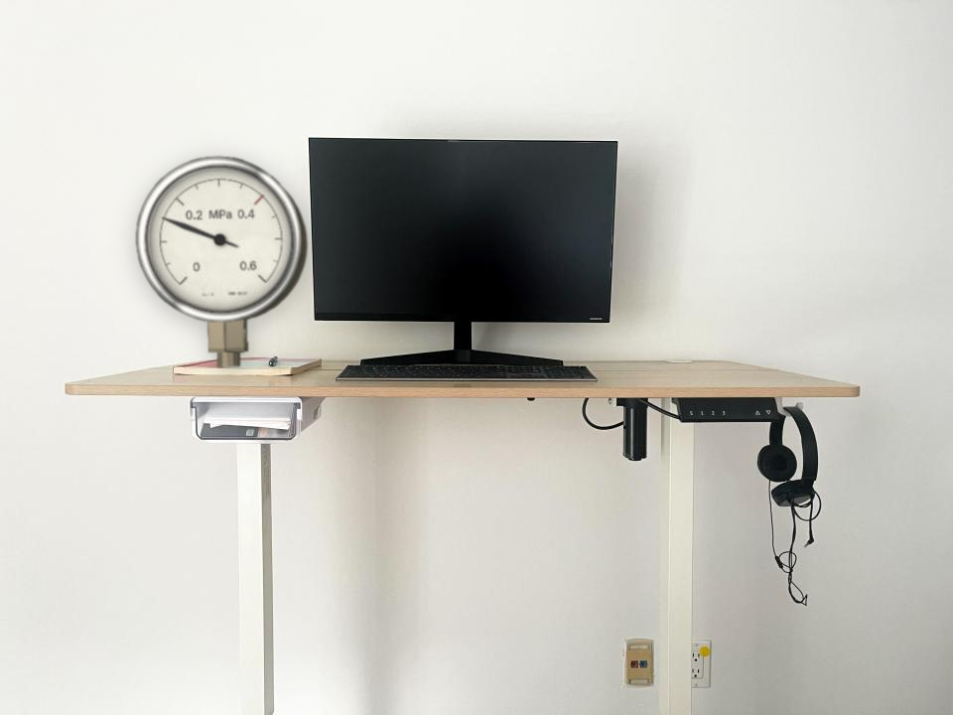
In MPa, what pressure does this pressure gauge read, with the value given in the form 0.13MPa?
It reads 0.15MPa
